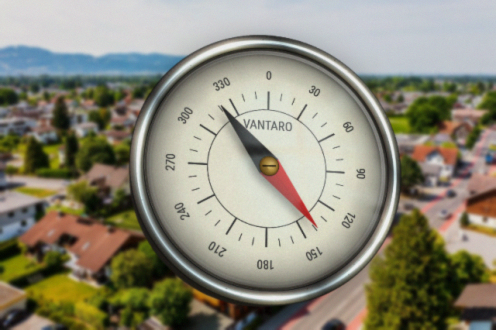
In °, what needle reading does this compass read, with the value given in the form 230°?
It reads 140°
